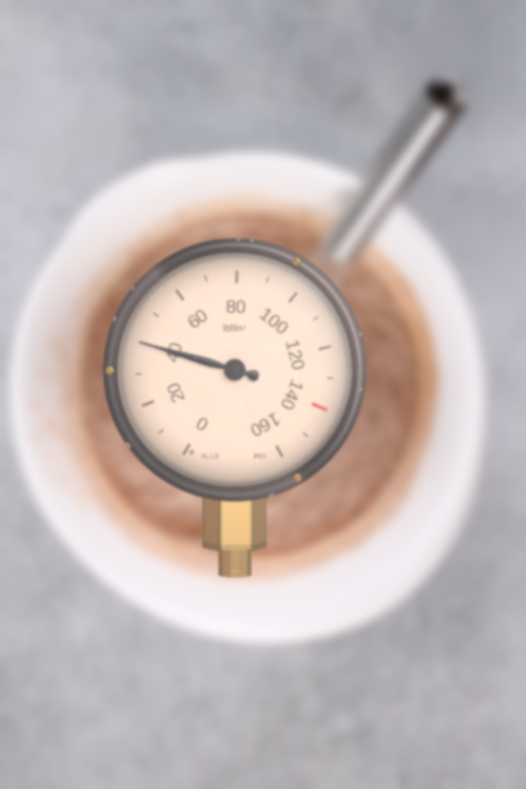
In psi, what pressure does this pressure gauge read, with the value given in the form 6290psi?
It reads 40psi
